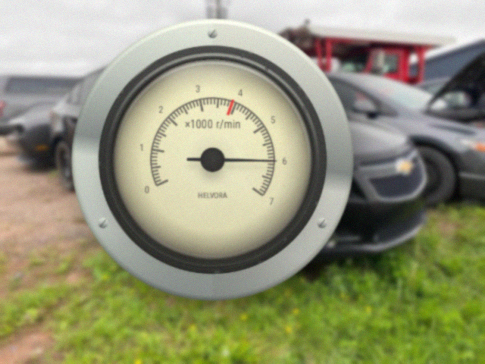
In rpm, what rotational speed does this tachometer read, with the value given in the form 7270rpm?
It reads 6000rpm
